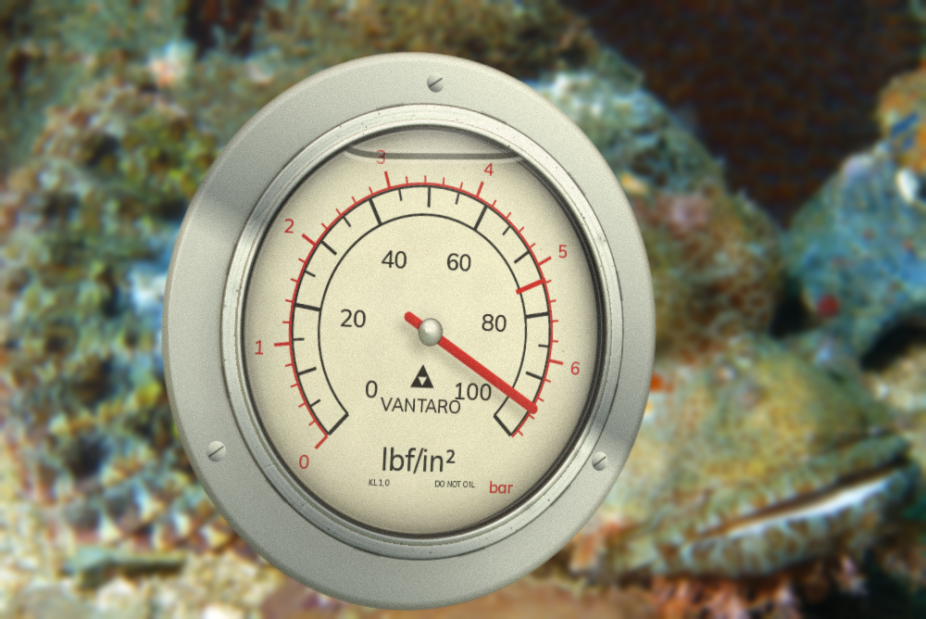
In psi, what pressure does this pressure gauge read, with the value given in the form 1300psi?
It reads 95psi
